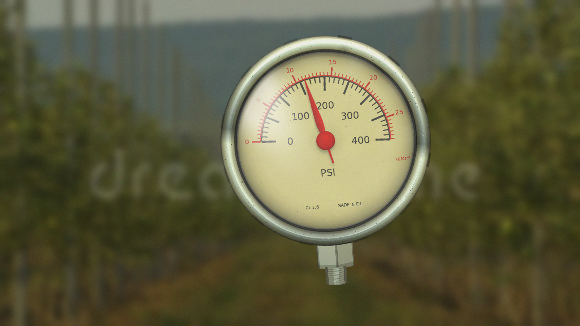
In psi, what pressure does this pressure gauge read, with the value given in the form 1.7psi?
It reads 160psi
